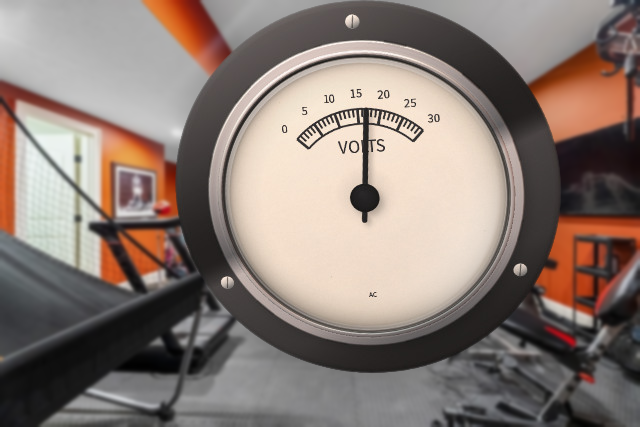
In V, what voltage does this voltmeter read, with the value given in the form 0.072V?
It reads 17V
